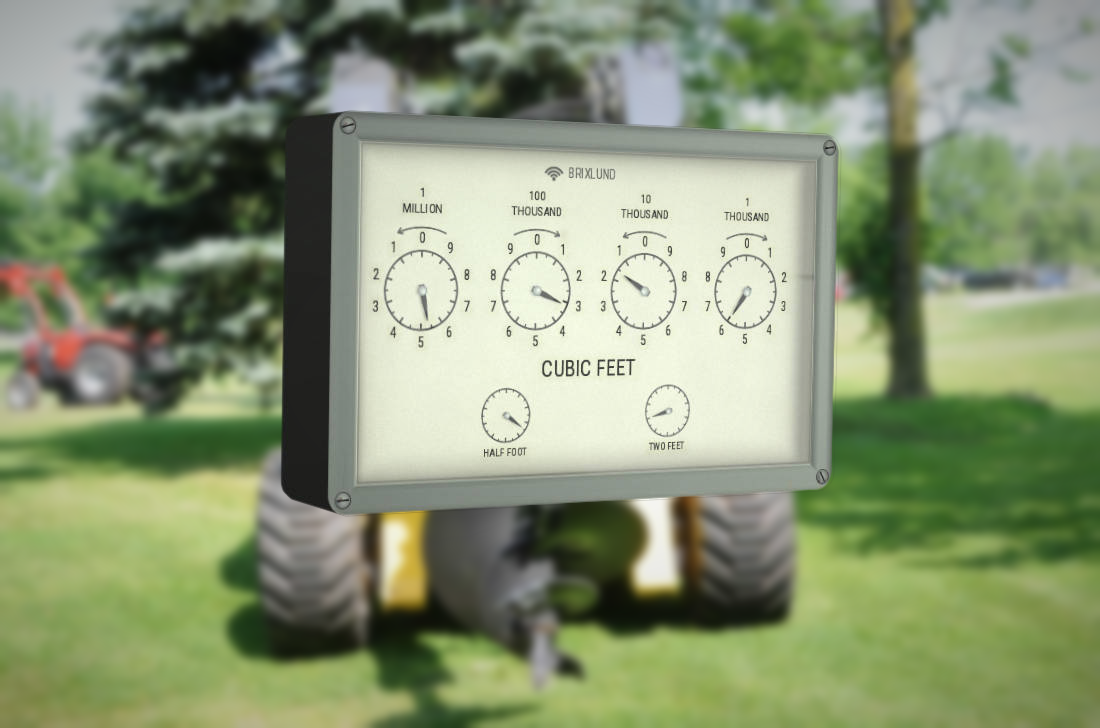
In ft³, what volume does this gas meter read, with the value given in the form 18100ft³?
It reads 531600ft³
